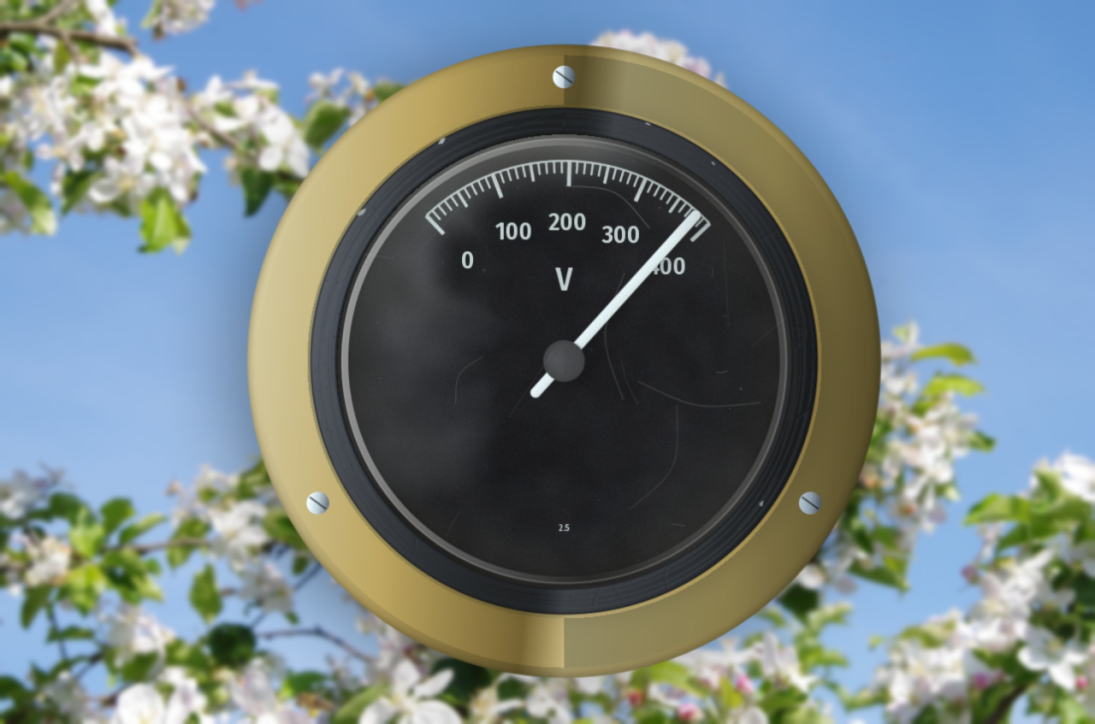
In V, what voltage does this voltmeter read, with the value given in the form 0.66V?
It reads 380V
